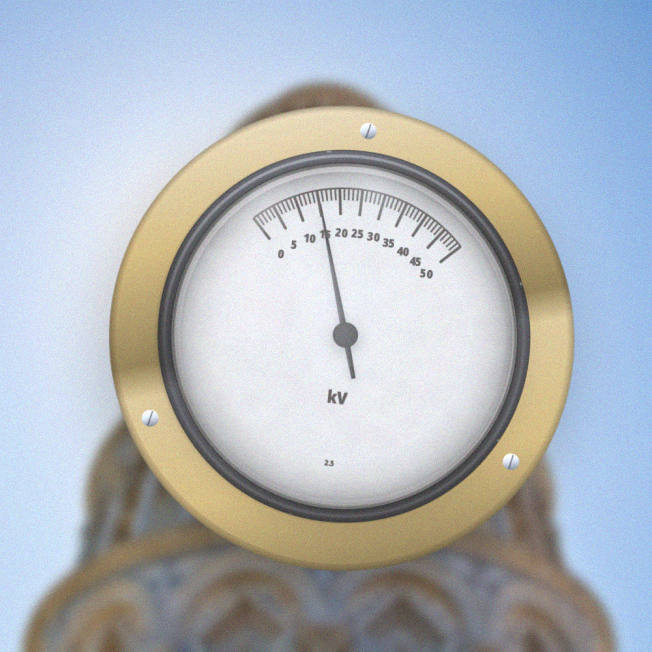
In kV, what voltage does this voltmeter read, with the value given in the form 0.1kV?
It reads 15kV
